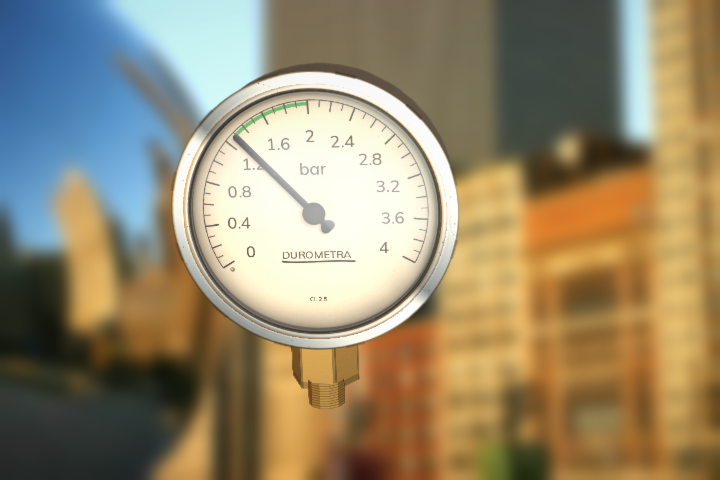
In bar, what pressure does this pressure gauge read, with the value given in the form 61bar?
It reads 1.3bar
